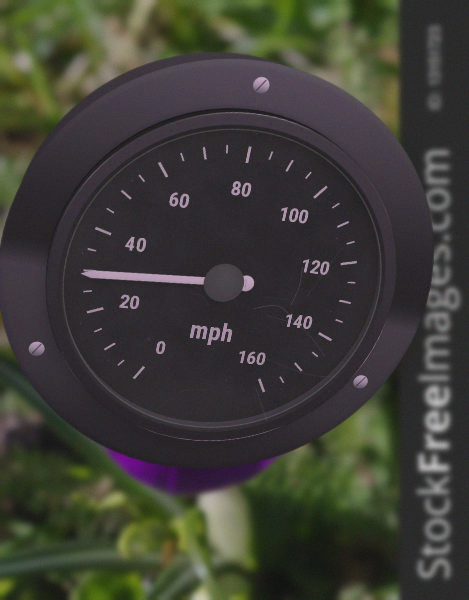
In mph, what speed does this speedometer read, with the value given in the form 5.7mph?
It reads 30mph
